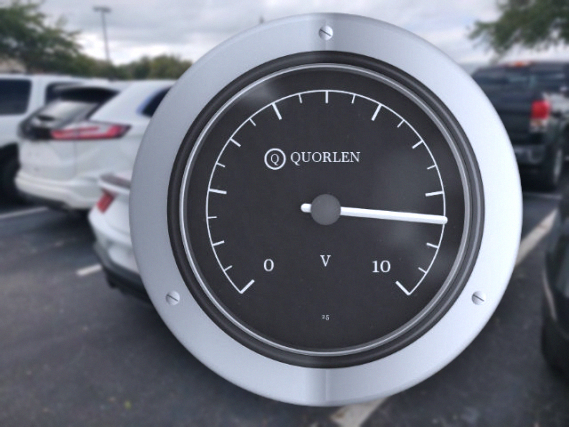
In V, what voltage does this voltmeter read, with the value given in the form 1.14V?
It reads 8.5V
